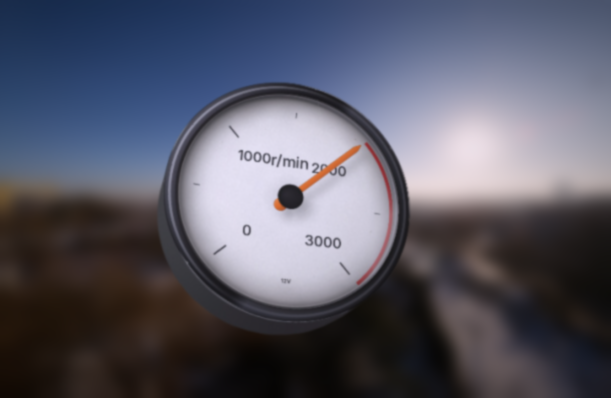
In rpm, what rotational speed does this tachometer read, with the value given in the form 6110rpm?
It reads 2000rpm
